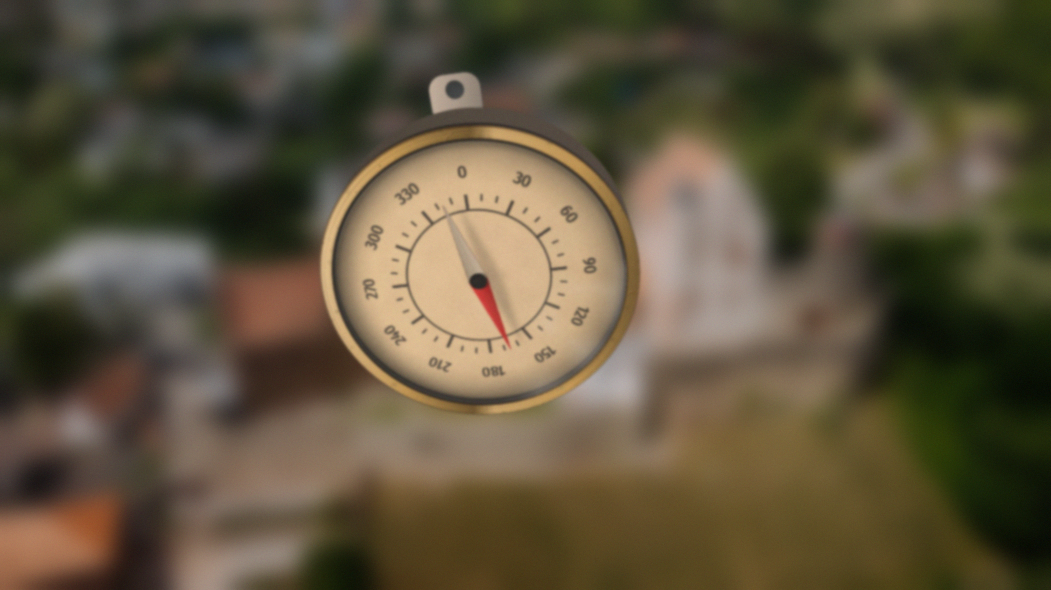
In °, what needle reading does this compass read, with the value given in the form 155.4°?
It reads 165°
